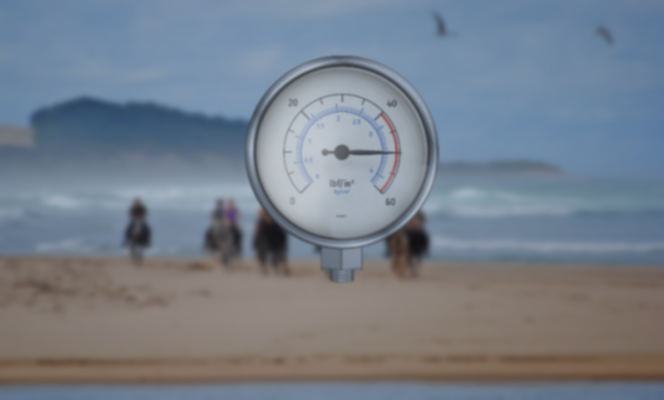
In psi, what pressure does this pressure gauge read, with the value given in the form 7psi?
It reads 50psi
